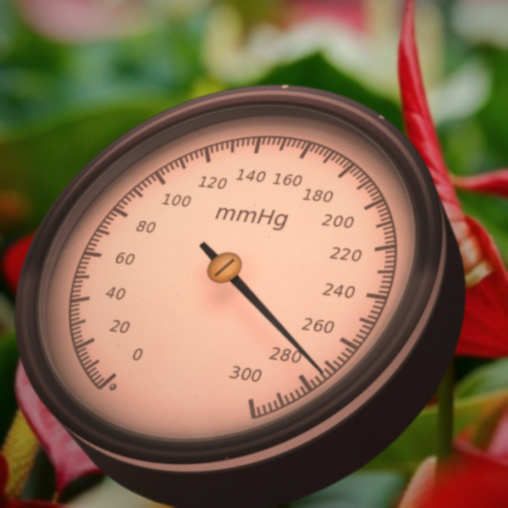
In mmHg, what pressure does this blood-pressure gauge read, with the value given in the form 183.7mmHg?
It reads 274mmHg
